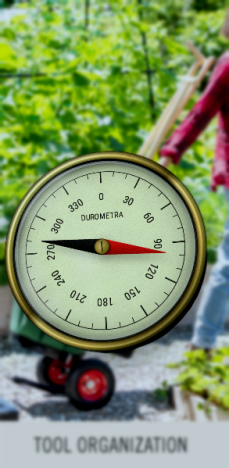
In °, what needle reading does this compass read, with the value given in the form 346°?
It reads 100°
